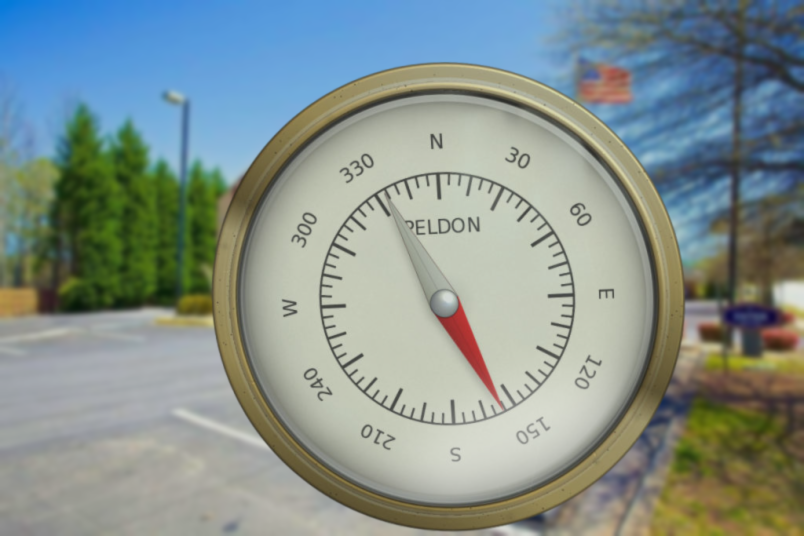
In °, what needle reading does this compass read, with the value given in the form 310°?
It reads 155°
